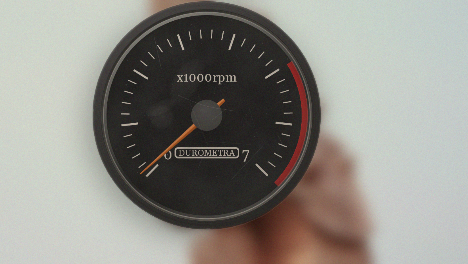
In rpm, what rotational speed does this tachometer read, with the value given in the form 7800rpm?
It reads 100rpm
